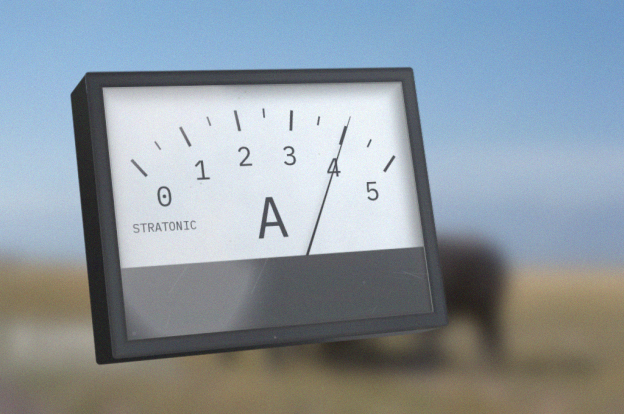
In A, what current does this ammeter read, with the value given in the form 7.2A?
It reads 4A
